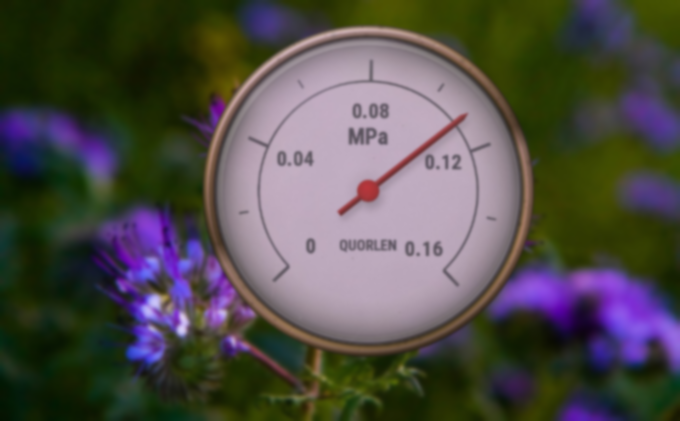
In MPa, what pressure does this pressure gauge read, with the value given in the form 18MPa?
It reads 0.11MPa
